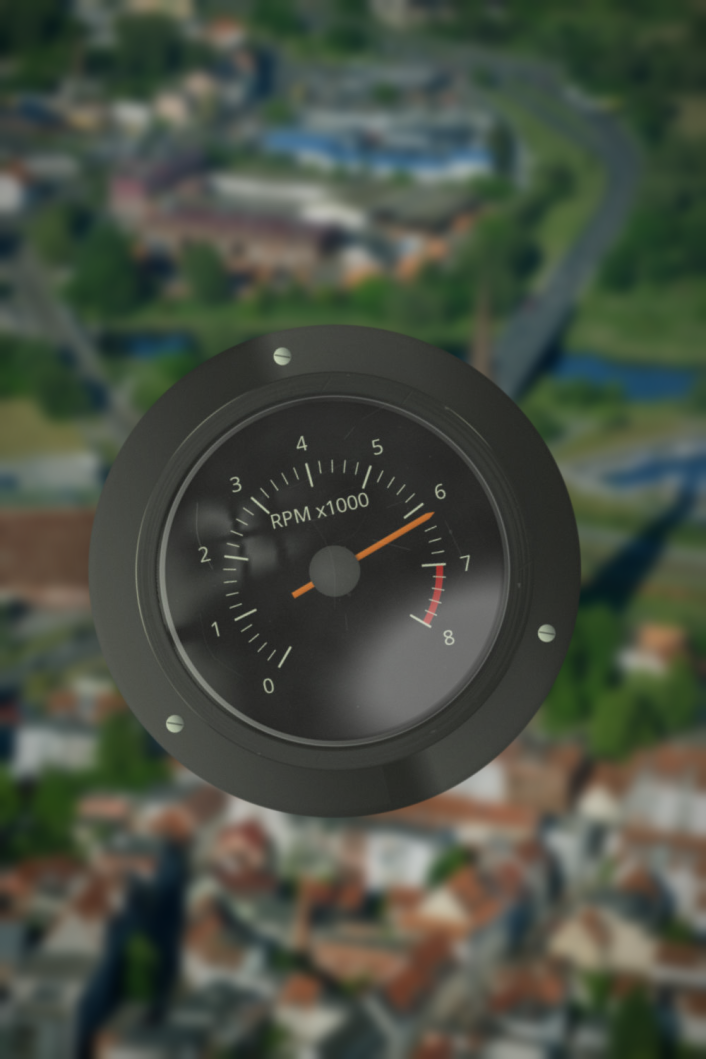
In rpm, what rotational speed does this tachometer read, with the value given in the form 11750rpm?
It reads 6200rpm
